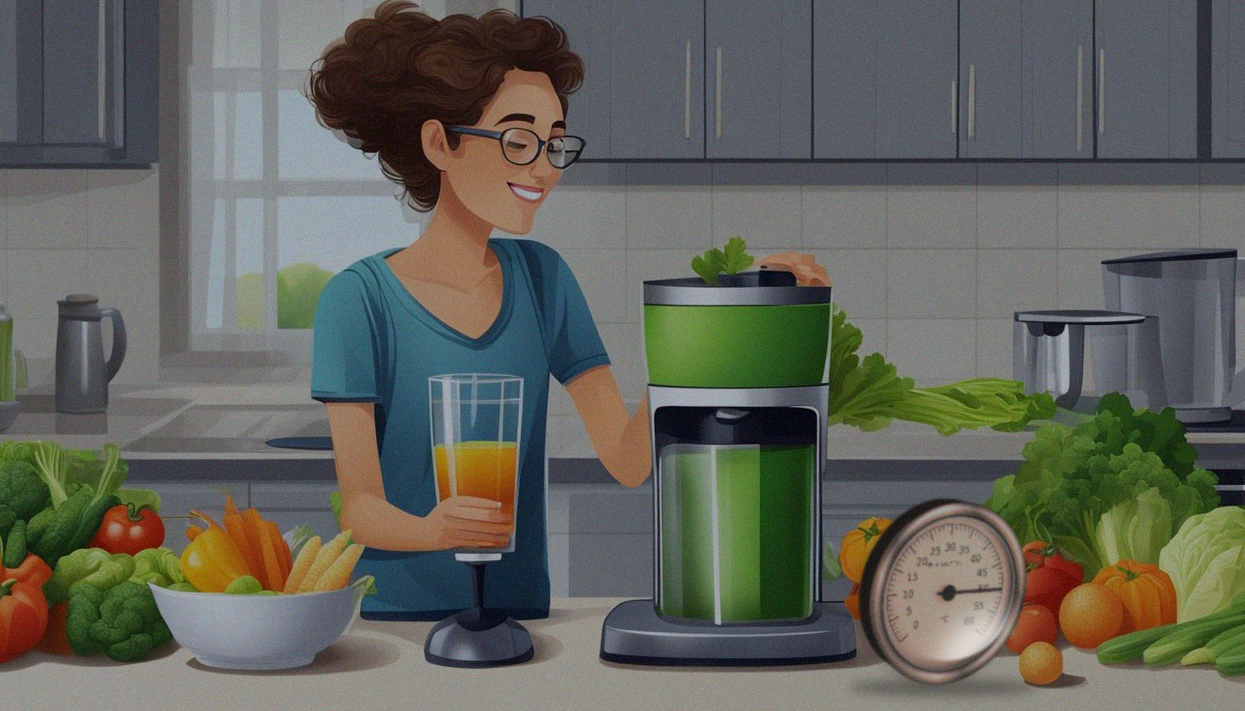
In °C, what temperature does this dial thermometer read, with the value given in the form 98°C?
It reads 50°C
